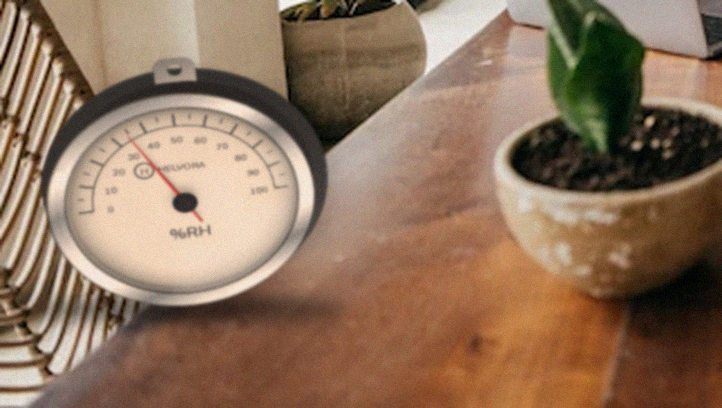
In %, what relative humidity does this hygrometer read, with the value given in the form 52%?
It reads 35%
